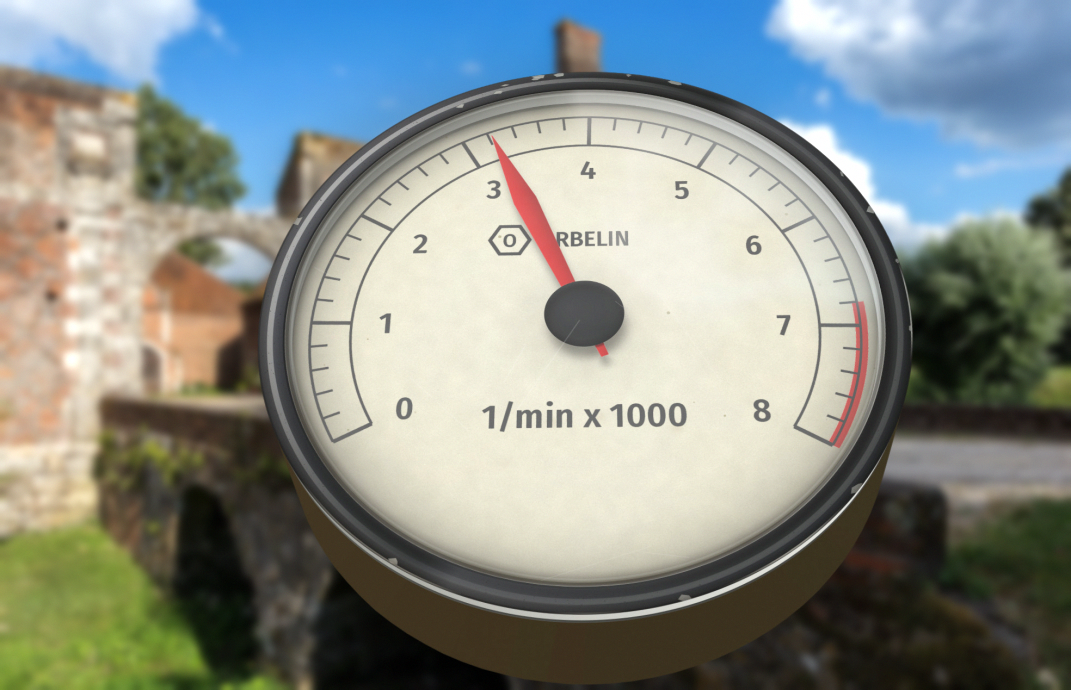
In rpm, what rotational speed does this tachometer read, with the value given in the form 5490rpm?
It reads 3200rpm
